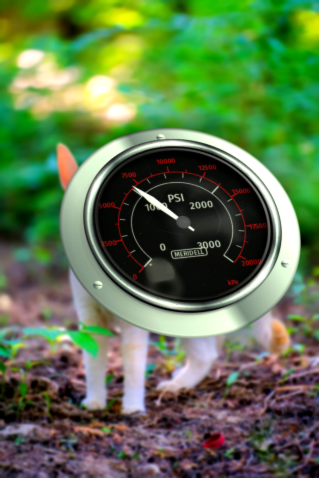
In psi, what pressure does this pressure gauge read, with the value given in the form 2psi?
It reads 1000psi
